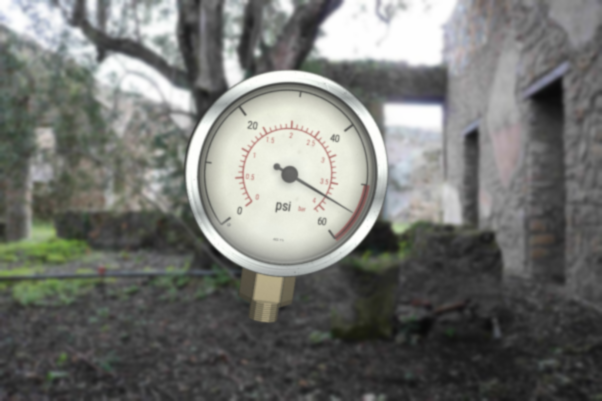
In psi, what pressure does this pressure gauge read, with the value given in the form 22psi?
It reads 55psi
